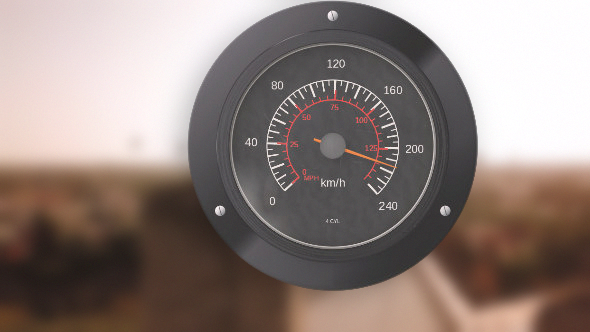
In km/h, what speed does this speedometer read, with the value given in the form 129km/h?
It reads 215km/h
